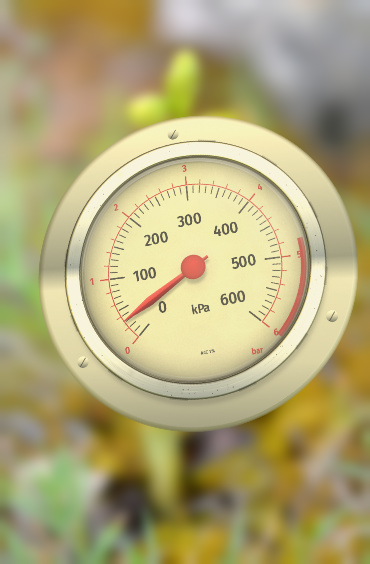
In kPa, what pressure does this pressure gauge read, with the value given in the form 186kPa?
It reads 30kPa
